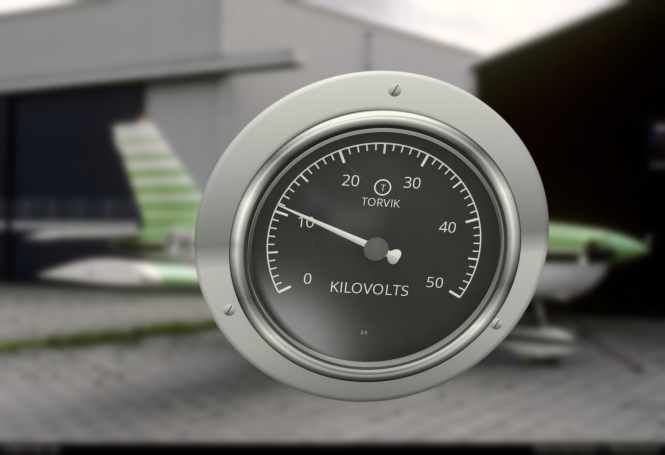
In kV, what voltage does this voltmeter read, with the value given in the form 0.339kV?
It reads 11kV
